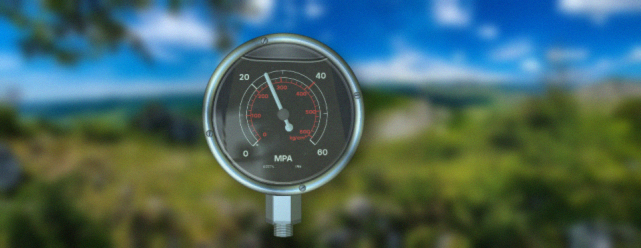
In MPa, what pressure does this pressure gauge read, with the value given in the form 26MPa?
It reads 25MPa
